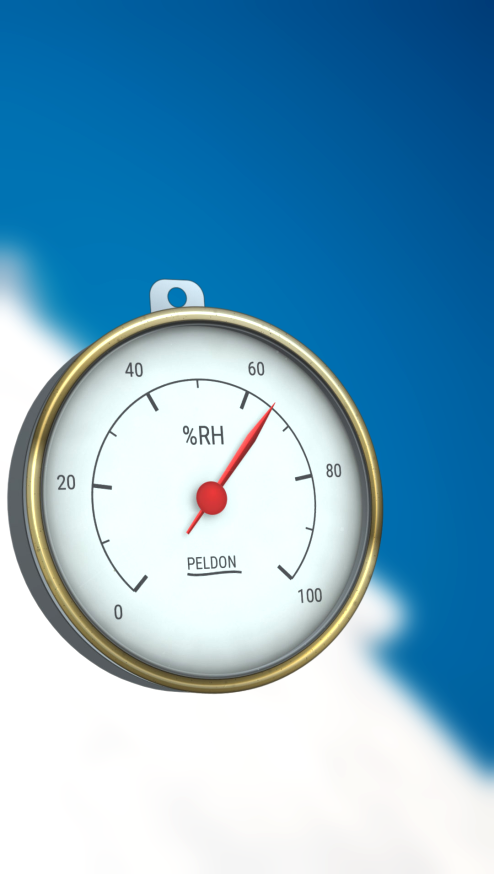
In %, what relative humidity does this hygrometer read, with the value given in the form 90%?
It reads 65%
